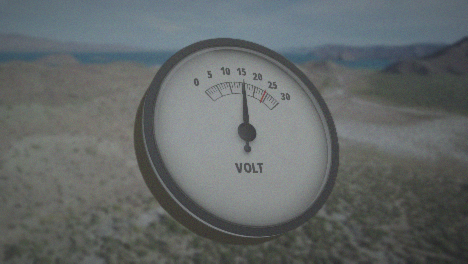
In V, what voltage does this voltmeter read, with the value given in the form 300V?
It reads 15V
